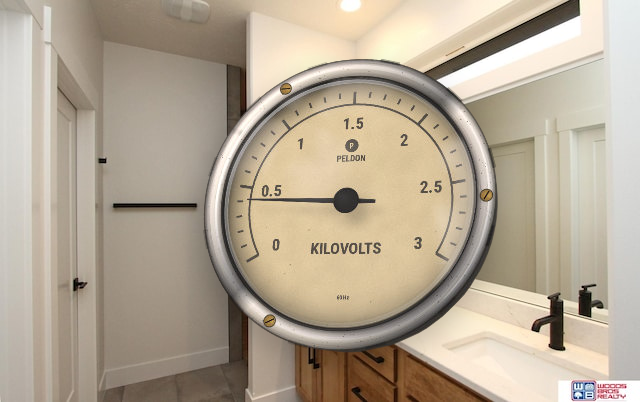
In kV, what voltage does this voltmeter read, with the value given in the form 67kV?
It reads 0.4kV
